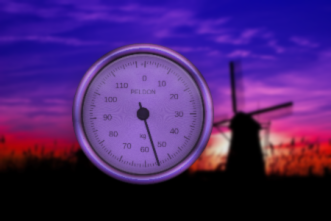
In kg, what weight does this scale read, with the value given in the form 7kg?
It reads 55kg
